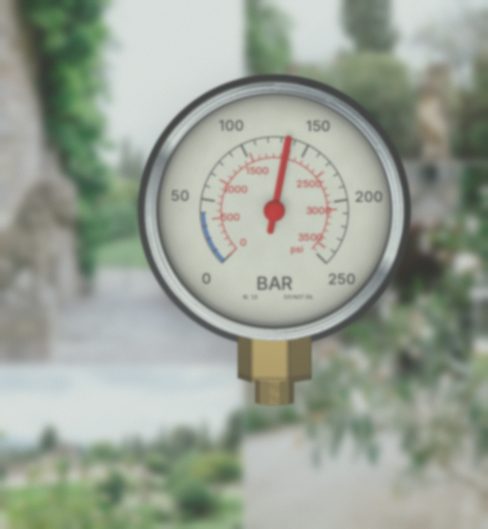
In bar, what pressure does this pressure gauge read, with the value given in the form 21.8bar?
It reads 135bar
